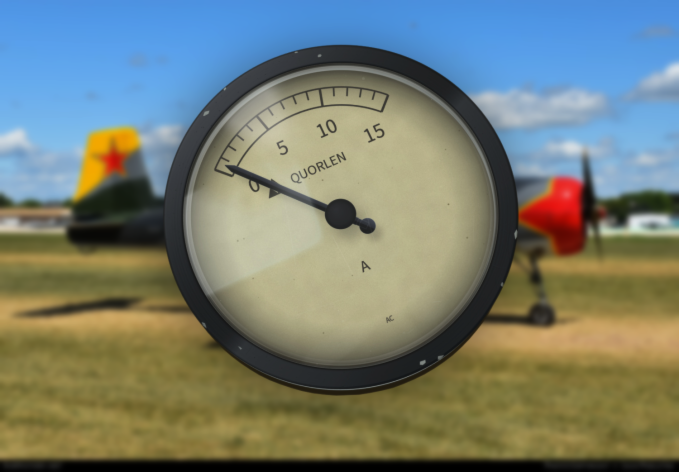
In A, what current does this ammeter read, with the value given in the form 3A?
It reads 0.5A
